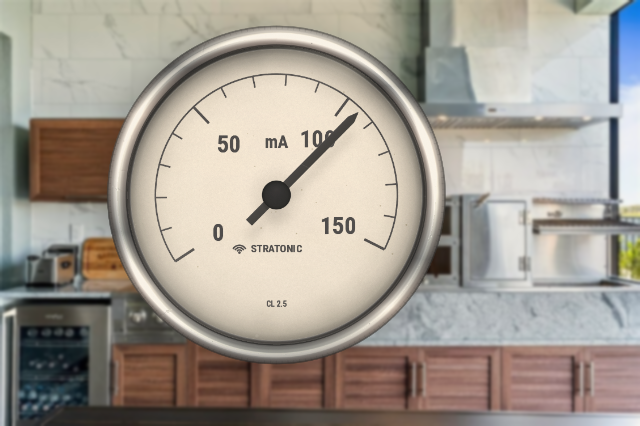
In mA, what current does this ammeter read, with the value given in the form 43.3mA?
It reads 105mA
